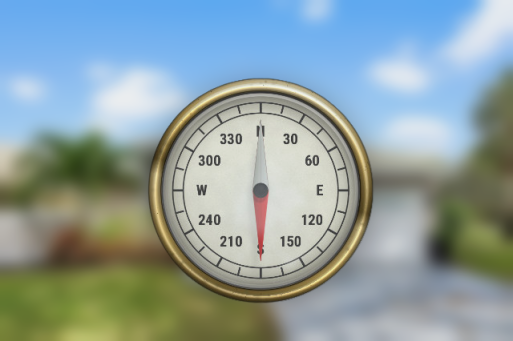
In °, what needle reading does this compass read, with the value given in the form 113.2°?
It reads 180°
